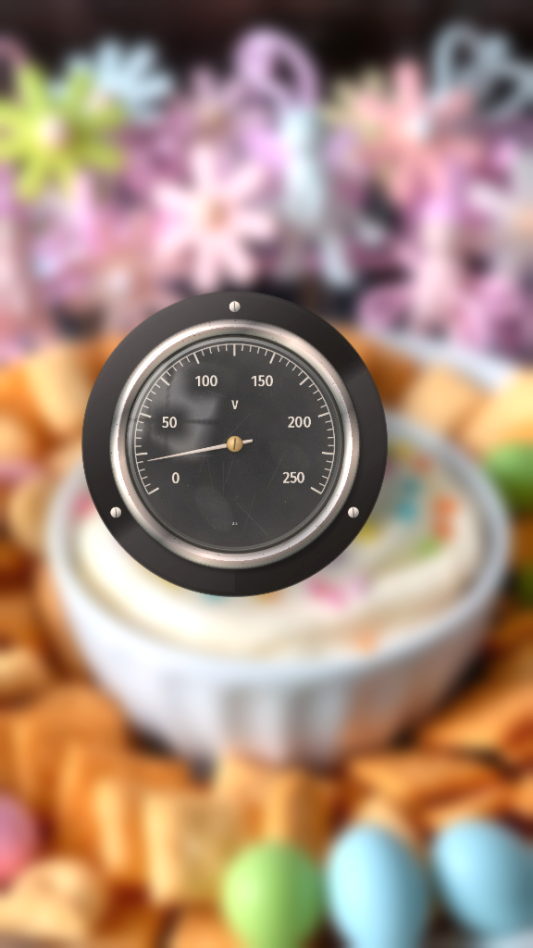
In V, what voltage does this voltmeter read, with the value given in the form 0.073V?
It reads 20V
